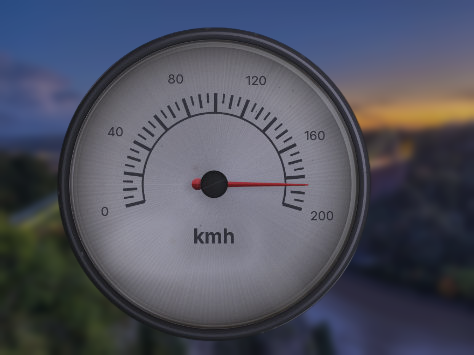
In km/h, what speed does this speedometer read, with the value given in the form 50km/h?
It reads 185km/h
